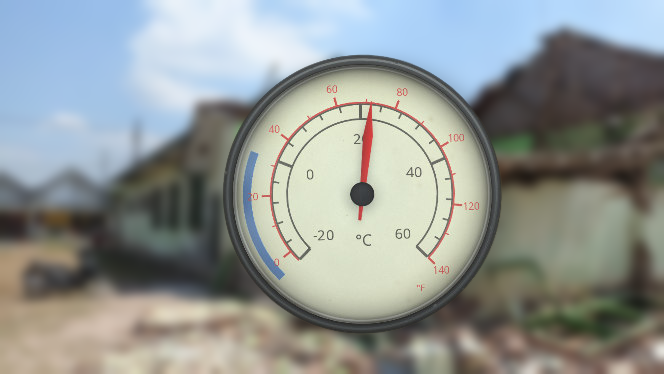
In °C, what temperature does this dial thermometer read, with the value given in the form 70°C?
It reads 22°C
